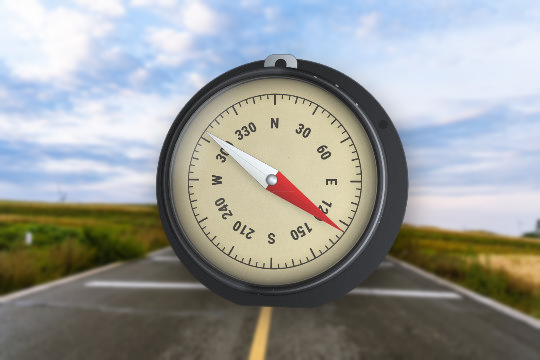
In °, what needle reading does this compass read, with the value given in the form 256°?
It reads 125°
